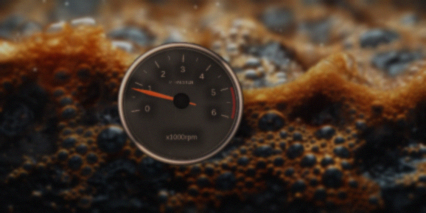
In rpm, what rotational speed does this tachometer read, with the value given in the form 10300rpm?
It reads 750rpm
